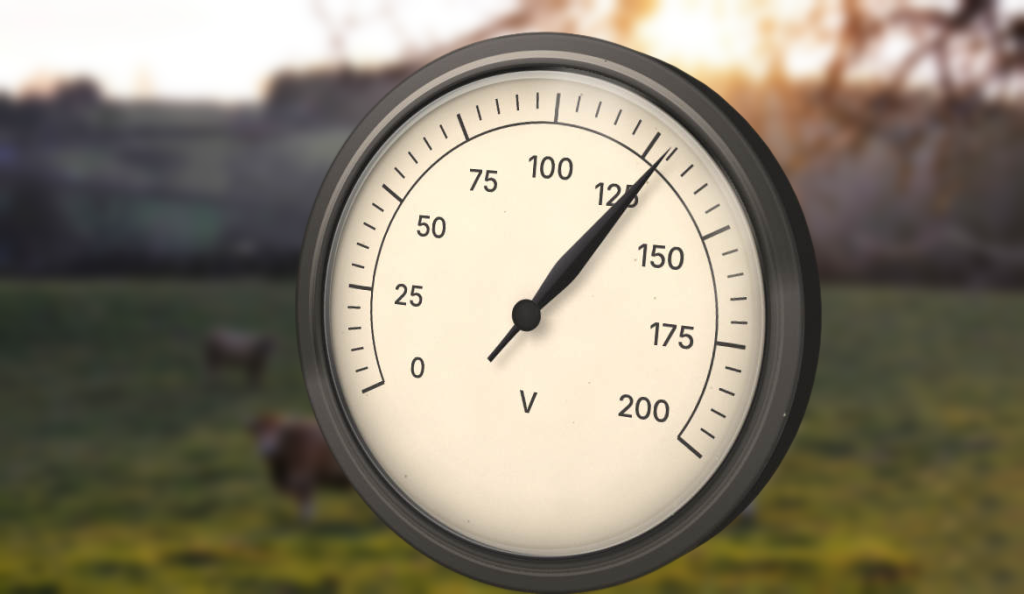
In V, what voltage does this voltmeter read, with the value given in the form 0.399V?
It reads 130V
